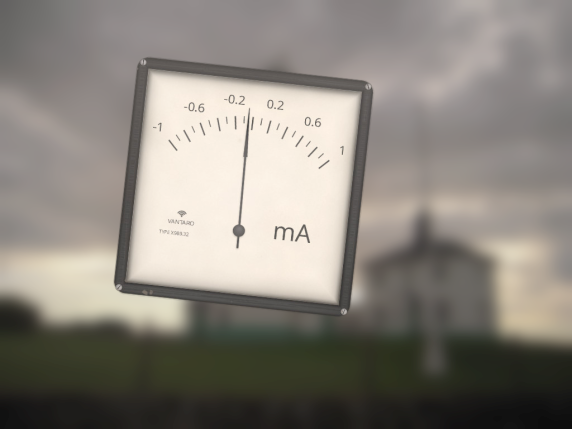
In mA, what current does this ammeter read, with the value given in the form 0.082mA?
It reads -0.05mA
